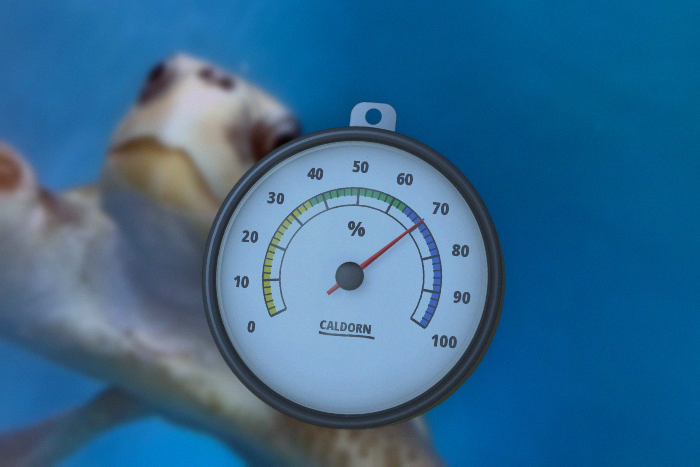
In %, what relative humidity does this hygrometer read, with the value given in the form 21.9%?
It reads 70%
